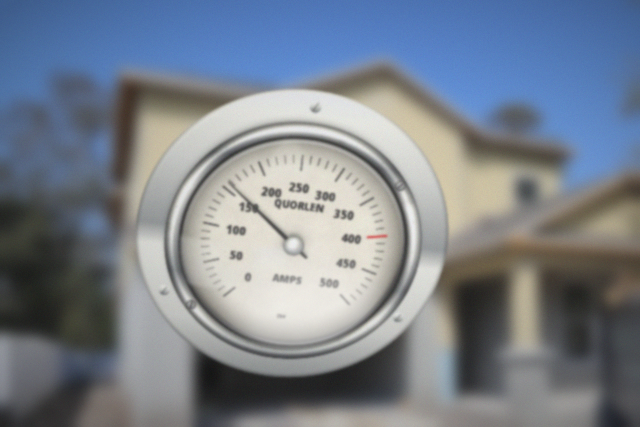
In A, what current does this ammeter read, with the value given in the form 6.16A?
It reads 160A
